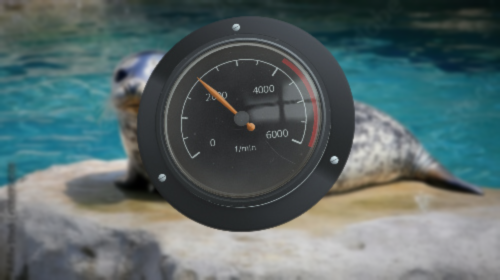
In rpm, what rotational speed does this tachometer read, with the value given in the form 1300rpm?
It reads 2000rpm
